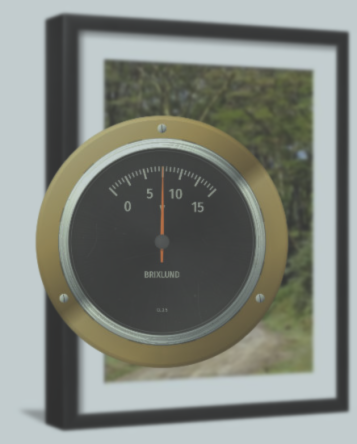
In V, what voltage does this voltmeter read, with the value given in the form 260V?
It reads 7.5V
